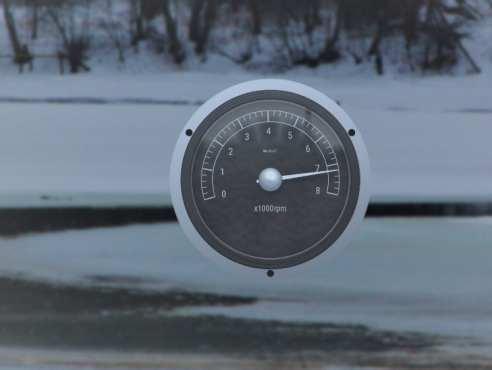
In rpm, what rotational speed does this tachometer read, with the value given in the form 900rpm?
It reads 7200rpm
